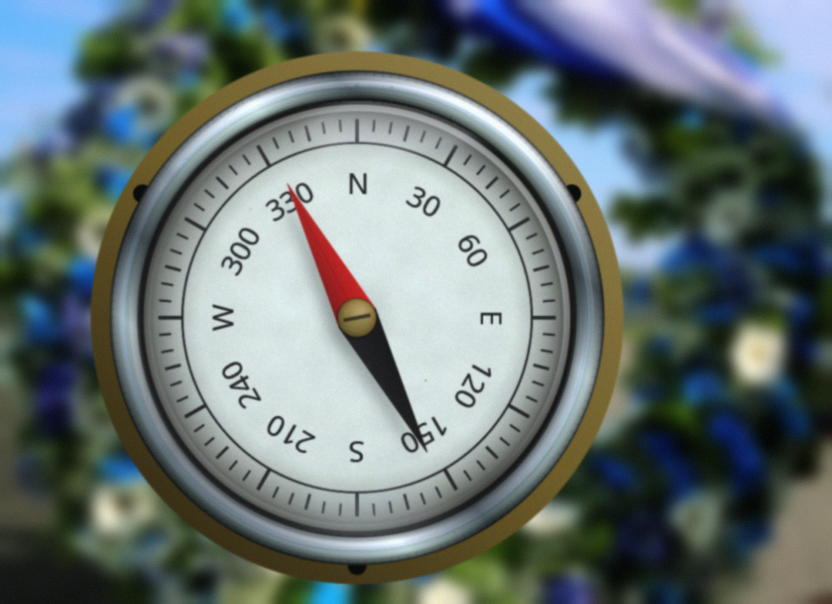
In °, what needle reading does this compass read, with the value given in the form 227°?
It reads 332.5°
